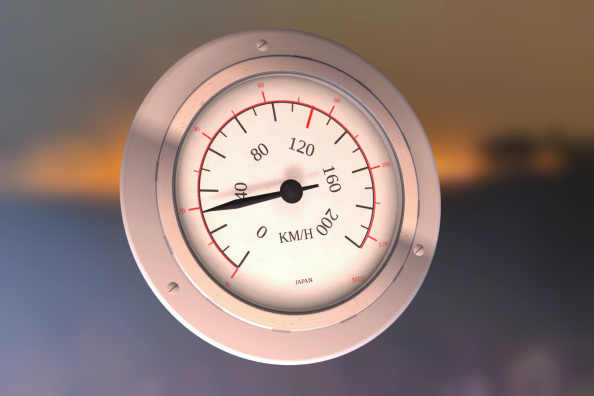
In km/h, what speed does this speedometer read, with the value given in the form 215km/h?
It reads 30km/h
